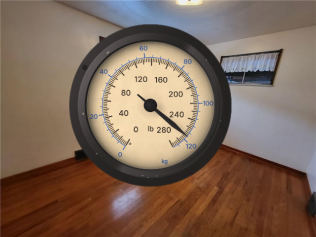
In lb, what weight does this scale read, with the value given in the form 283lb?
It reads 260lb
